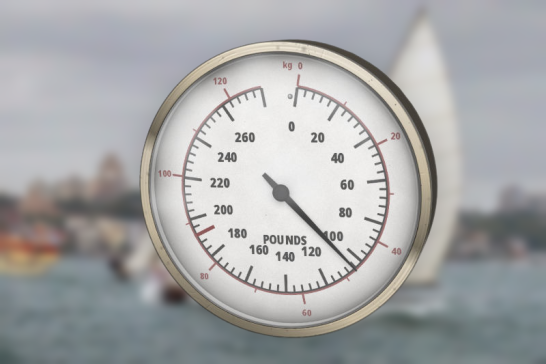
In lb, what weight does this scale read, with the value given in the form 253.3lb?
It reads 104lb
